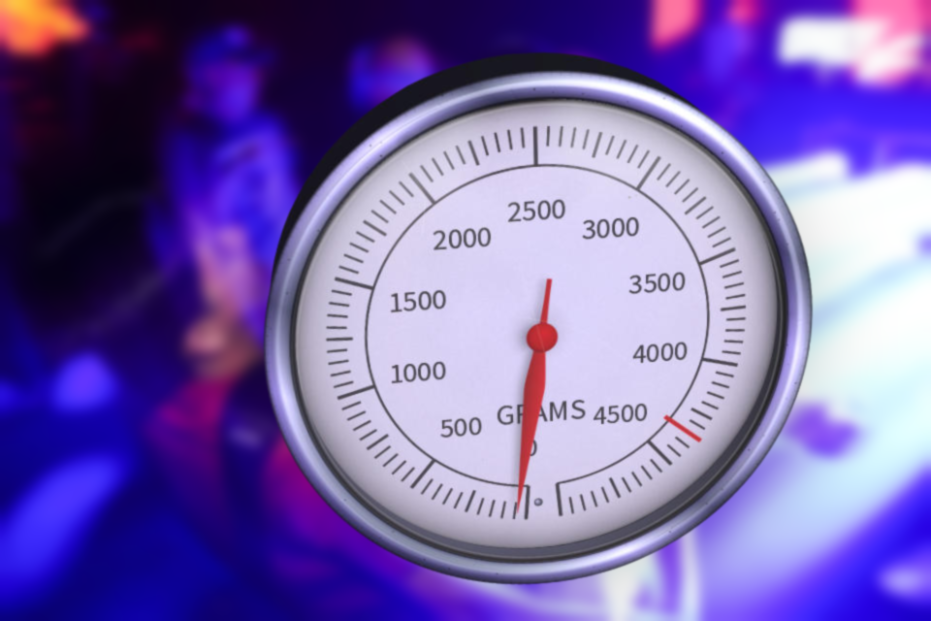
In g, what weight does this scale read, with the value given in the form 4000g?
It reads 50g
